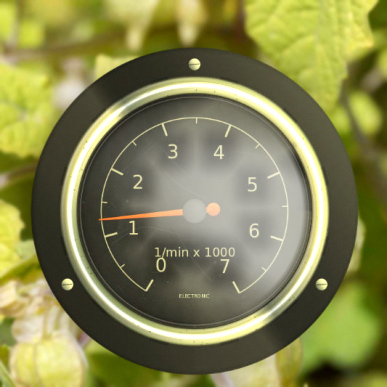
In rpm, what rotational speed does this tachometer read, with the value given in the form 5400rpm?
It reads 1250rpm
